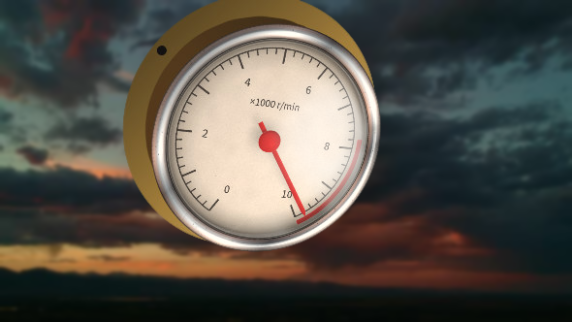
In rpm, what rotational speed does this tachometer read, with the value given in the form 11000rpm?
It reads 9800rpm
